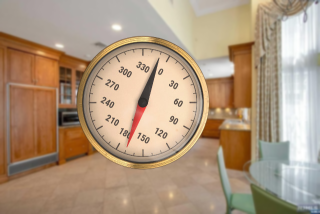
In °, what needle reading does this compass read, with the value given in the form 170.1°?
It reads 170°
